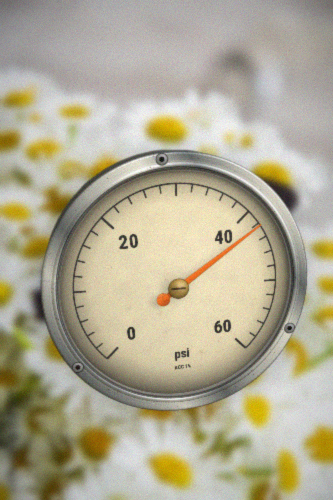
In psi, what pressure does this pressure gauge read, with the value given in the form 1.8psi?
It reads 42psi
